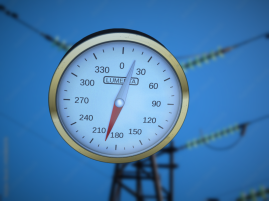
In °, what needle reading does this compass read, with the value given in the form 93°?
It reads 195°
